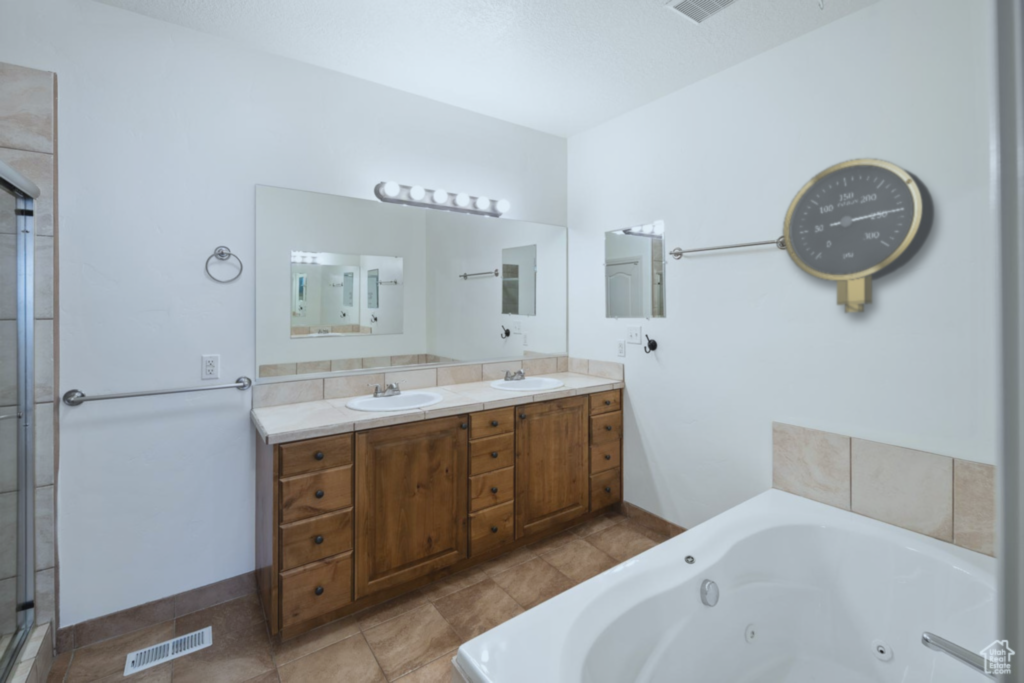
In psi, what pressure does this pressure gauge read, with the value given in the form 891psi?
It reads 250psi
